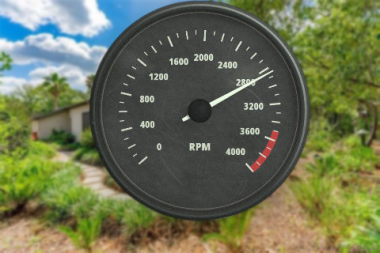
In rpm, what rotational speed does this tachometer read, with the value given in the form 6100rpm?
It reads 2850rpm
